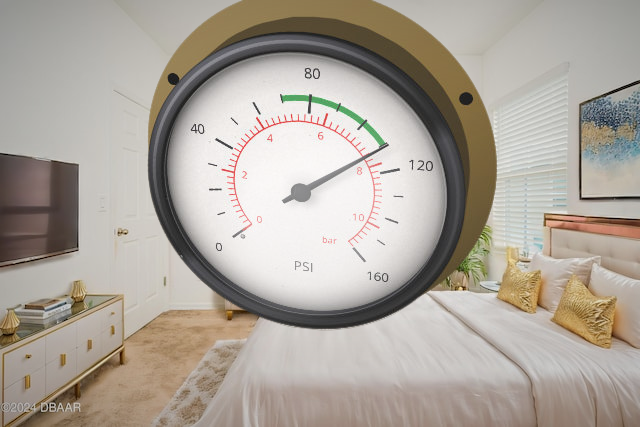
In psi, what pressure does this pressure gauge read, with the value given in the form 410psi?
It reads 110psi
